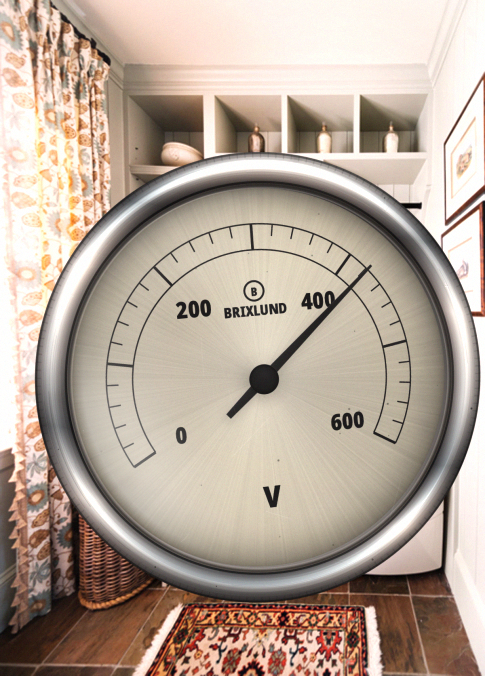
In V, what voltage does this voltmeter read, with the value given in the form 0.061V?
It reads 420V
